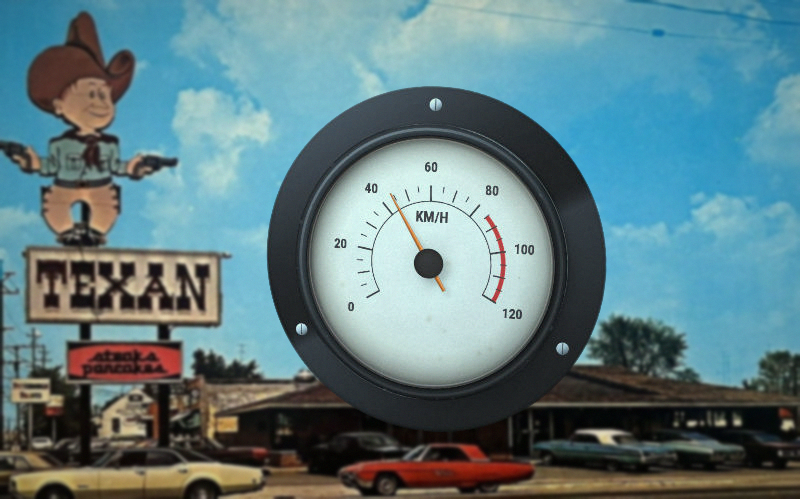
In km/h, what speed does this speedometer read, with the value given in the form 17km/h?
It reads 45km/h
